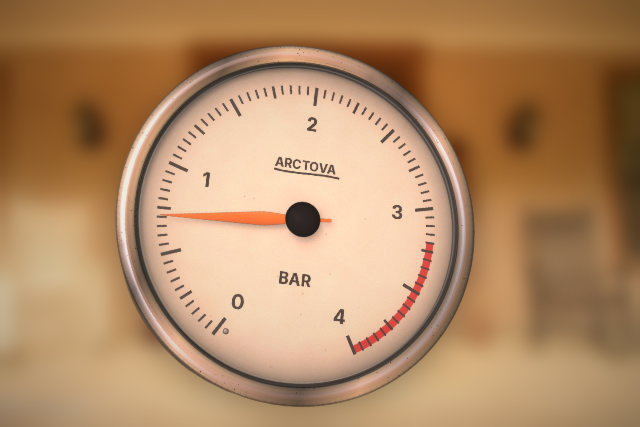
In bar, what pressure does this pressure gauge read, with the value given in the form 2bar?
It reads 0.7bar
